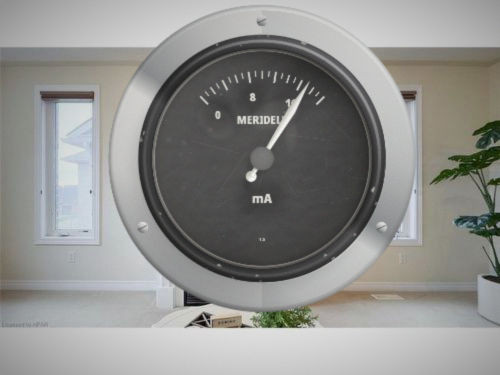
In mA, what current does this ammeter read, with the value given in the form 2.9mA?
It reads 17mA
